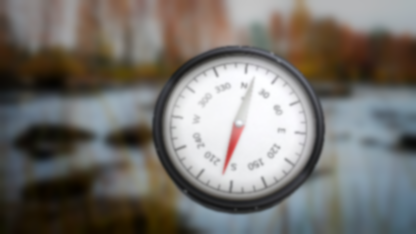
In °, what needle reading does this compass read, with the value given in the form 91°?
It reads 190°
